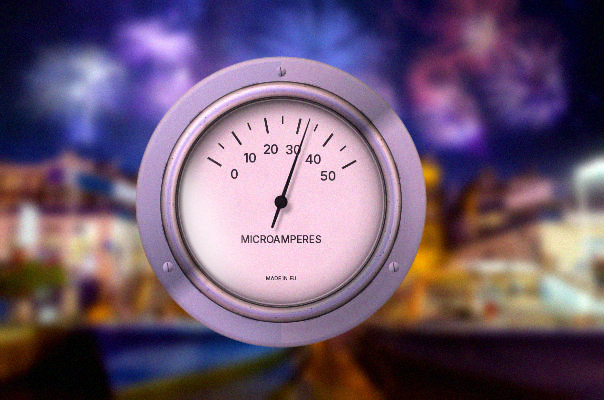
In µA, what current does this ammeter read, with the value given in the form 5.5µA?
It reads 32.5µA
